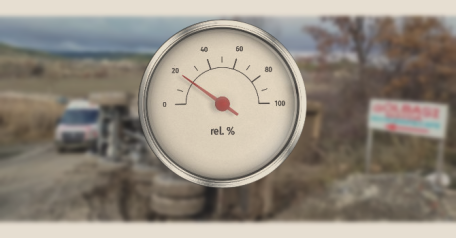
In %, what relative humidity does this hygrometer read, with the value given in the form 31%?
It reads 20%
